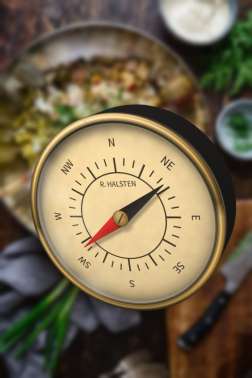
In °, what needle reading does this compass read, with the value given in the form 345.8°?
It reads 235°
